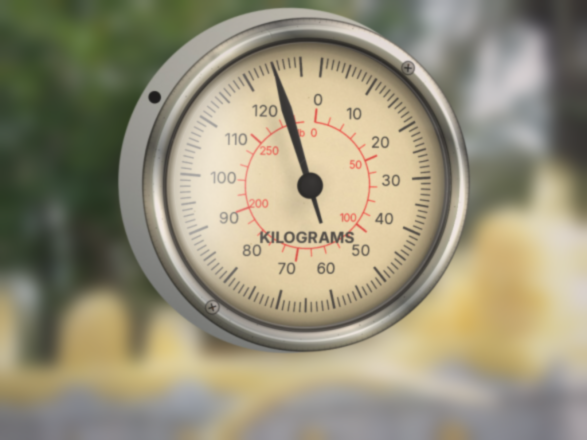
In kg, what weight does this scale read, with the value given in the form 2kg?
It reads 125kg
